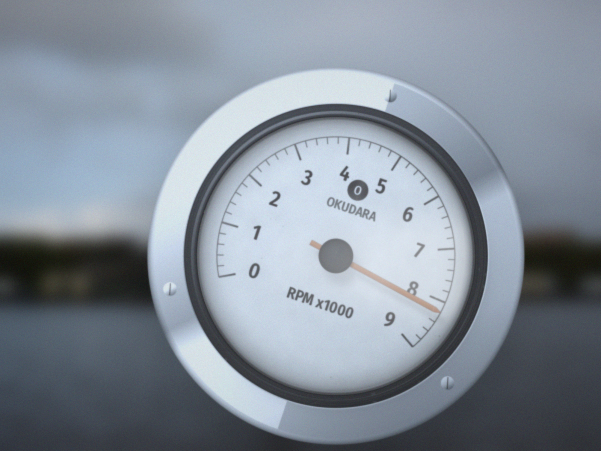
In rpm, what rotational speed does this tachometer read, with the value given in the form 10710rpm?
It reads 8200rpm
